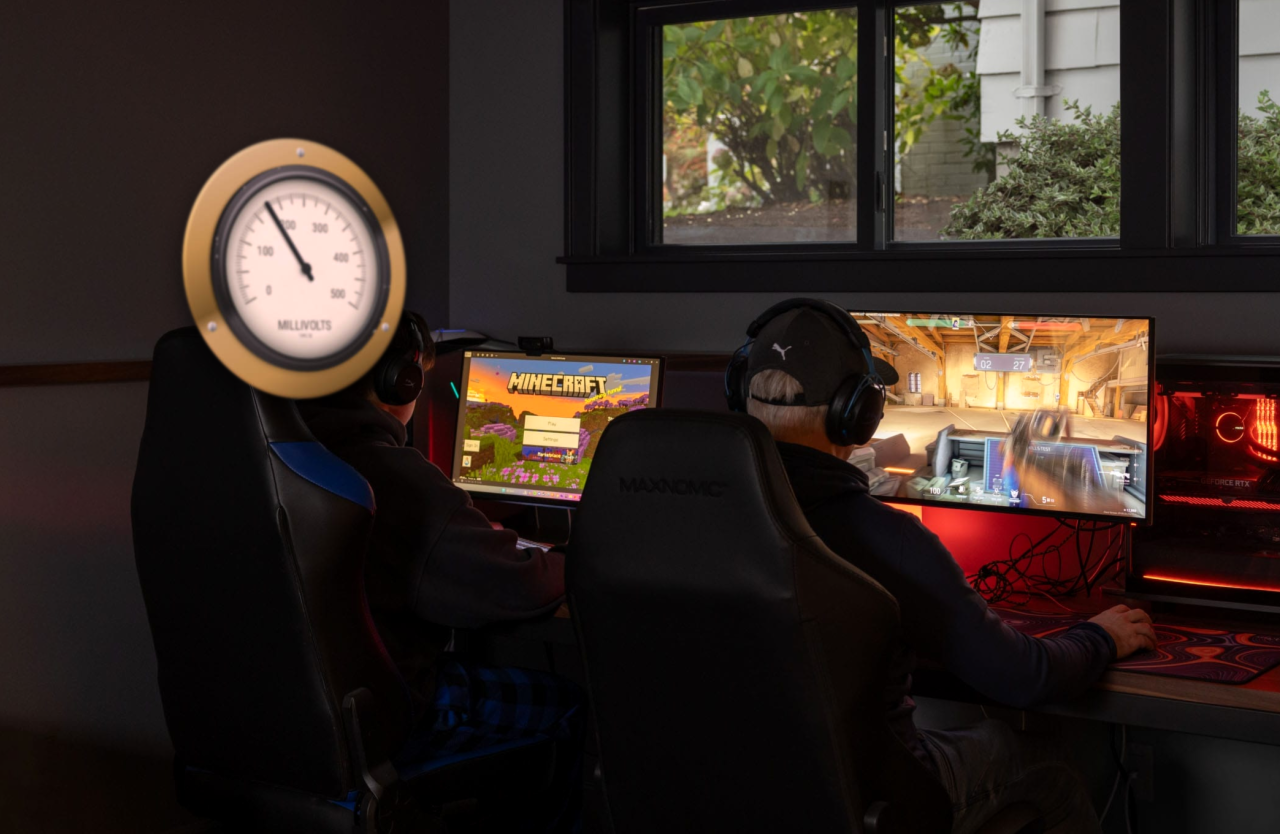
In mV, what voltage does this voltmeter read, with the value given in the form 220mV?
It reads 175mV
